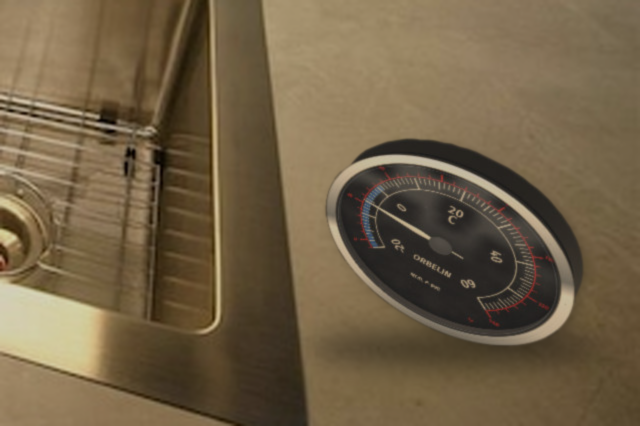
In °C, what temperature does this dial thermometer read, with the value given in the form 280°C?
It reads -5°C
